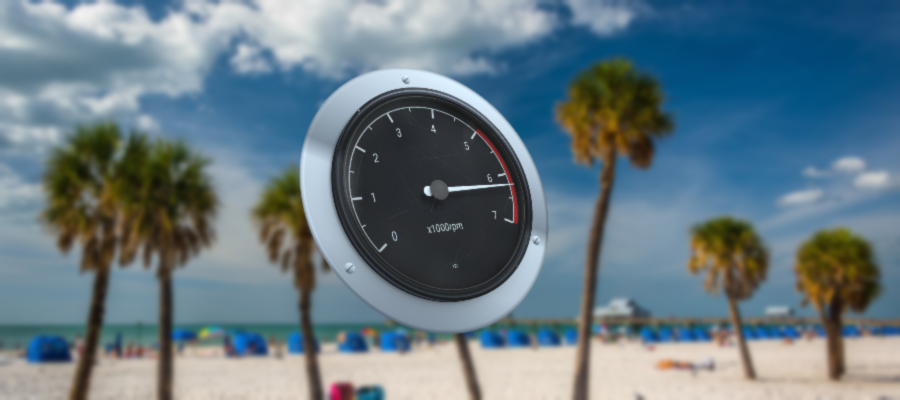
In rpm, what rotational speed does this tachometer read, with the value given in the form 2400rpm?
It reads 6250rpm
